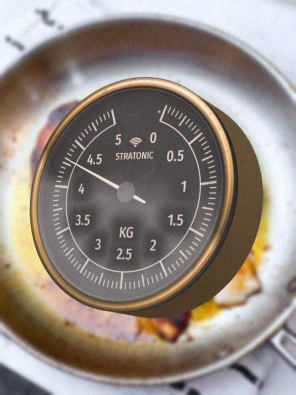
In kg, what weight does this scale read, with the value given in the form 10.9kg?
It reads 4.3kg
